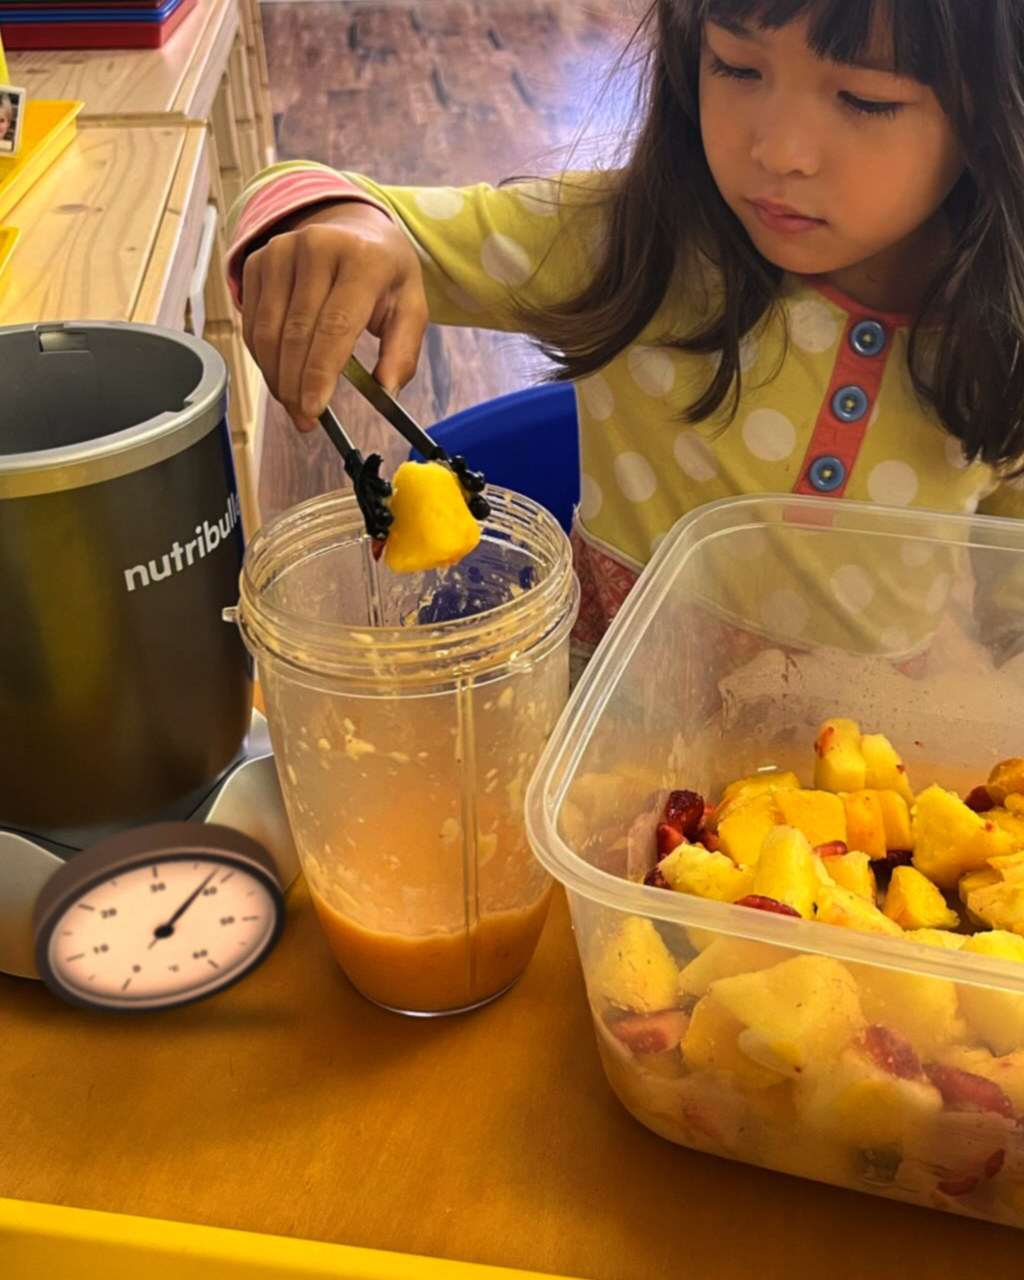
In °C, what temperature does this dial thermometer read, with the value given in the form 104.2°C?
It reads 37.5°C
